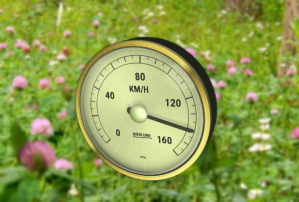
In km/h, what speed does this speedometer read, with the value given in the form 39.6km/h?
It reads 140km/h
